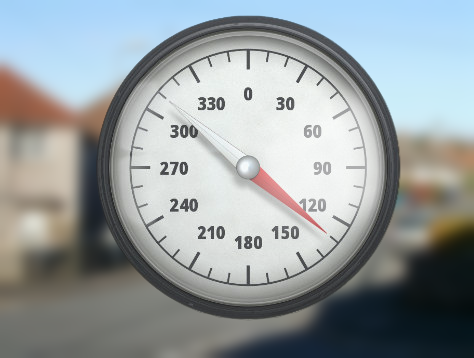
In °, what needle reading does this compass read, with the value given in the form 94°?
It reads 130°
